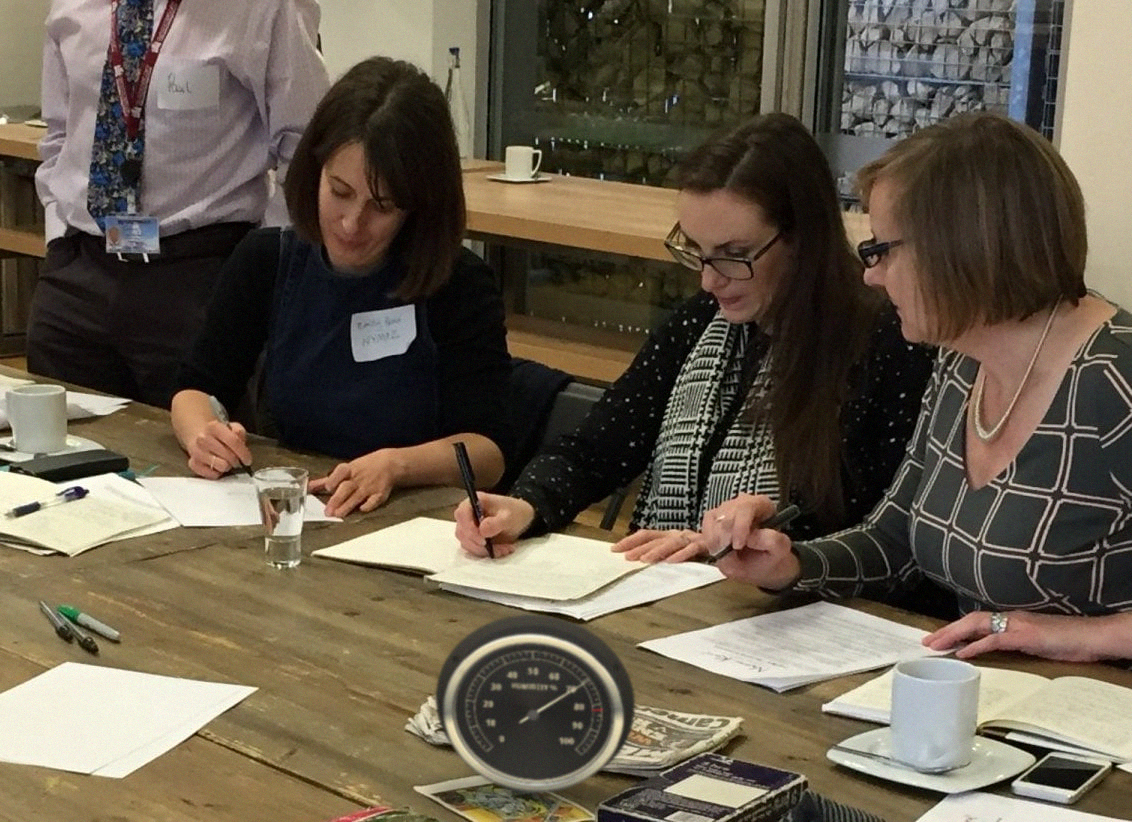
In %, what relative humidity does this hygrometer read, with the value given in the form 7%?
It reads 70%
